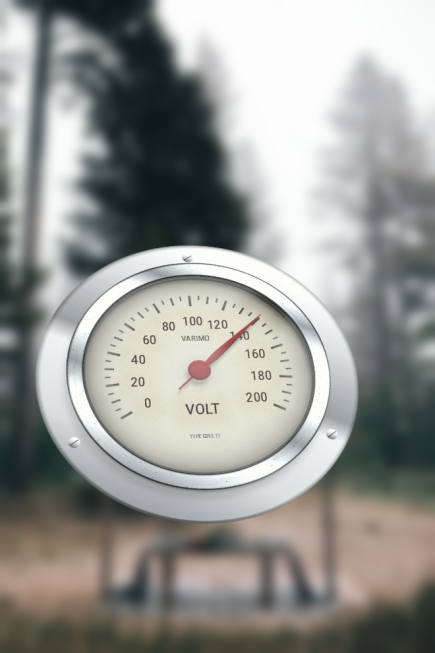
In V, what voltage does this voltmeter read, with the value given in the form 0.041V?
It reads 140V
